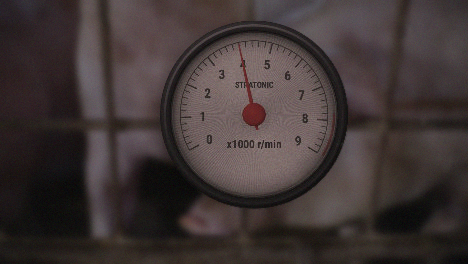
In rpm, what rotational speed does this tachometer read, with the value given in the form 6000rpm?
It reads 4000rpm
